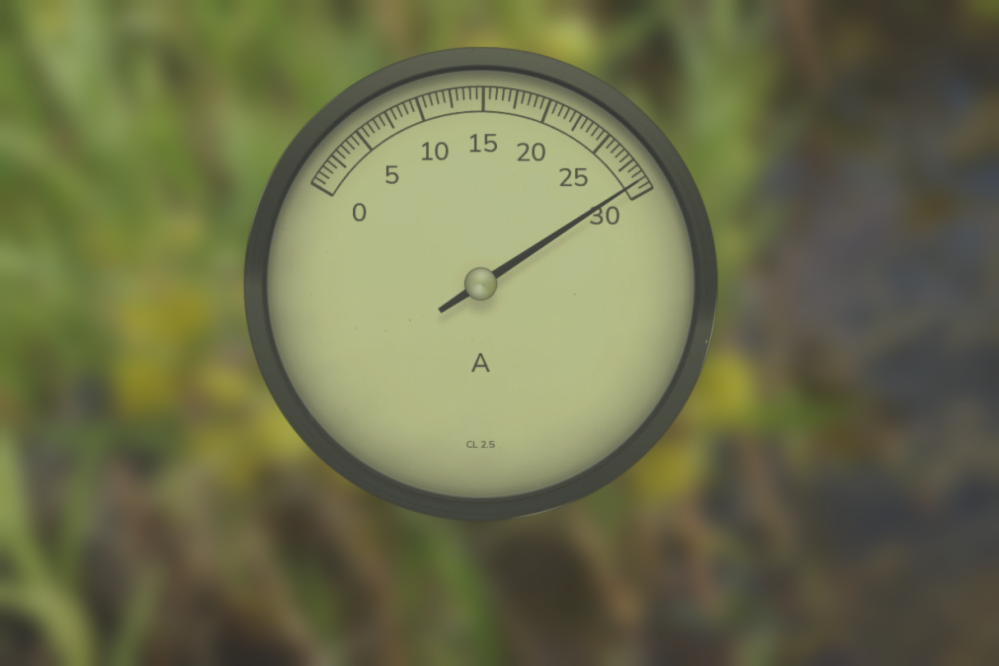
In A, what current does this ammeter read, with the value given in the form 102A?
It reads 29A
